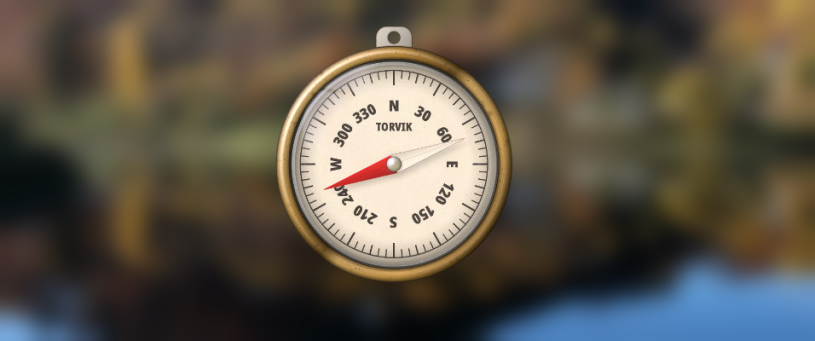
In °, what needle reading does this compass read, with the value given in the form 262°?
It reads 250°
